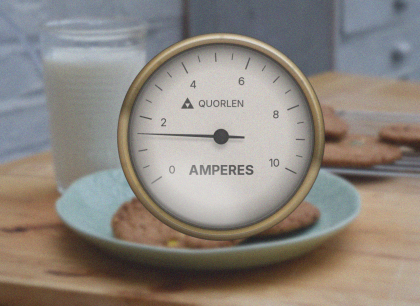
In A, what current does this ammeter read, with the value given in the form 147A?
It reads 1.5A
